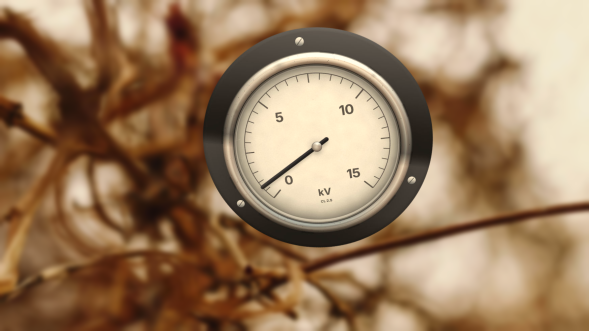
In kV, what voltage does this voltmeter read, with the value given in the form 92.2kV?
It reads 0.75kV
